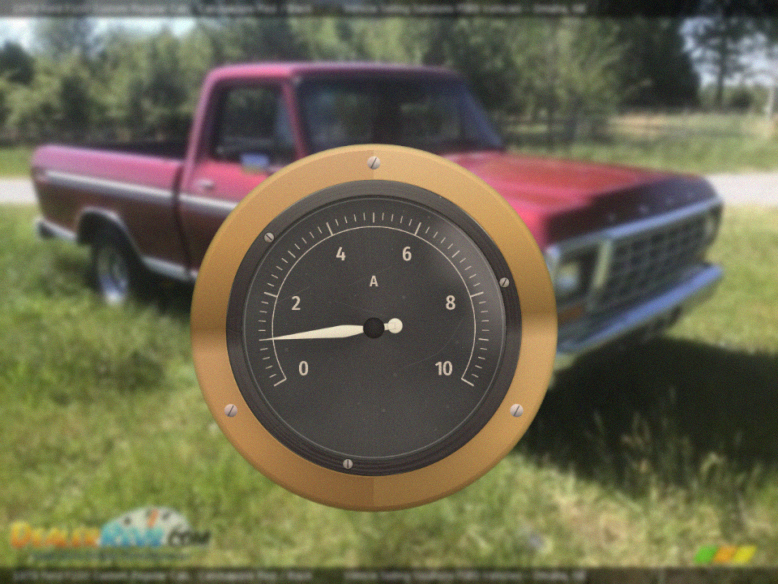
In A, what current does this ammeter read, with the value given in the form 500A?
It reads 1A
